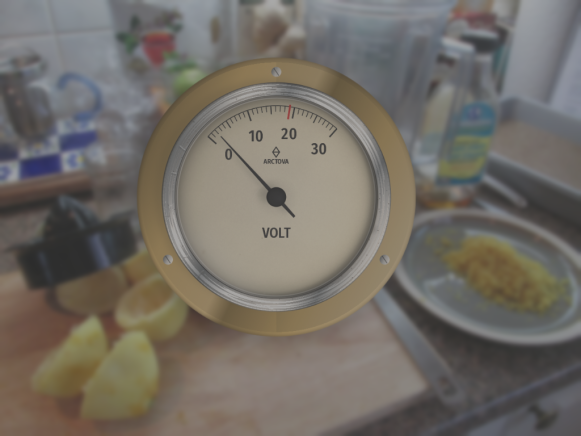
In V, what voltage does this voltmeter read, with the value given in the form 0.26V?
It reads 2V
